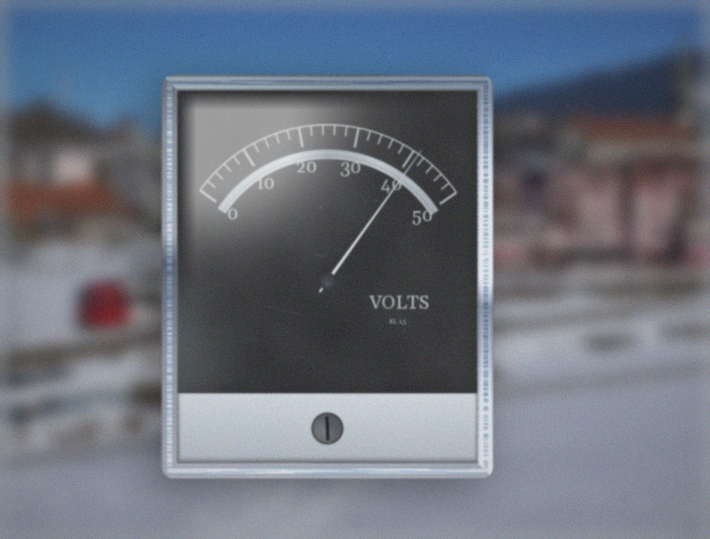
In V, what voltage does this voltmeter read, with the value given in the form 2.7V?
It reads 41V
